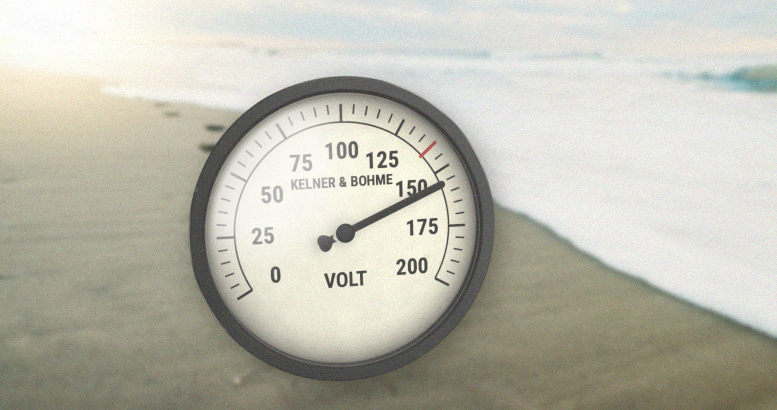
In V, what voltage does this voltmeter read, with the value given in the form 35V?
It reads 155V
